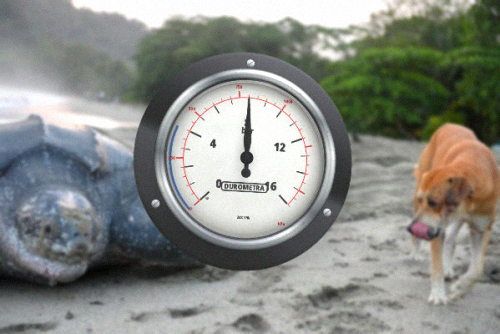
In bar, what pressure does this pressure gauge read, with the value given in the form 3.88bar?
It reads 8bar
